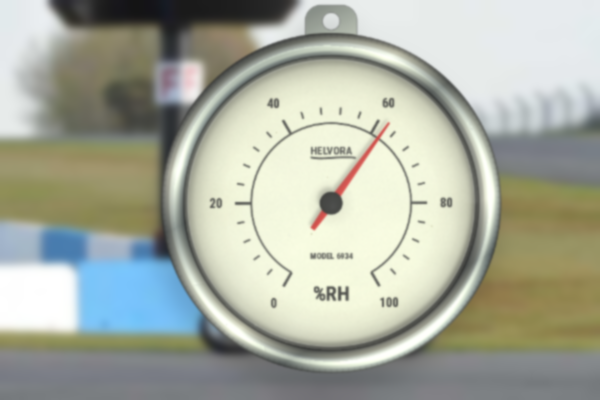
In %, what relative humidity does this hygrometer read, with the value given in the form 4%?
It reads 62%
